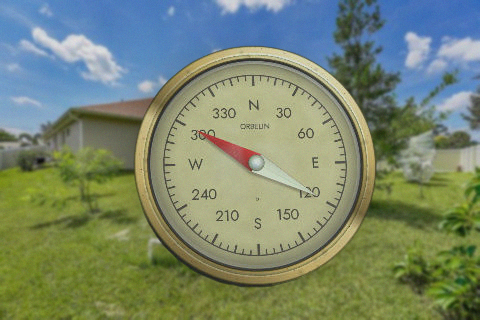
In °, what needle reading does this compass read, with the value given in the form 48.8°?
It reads 300°
